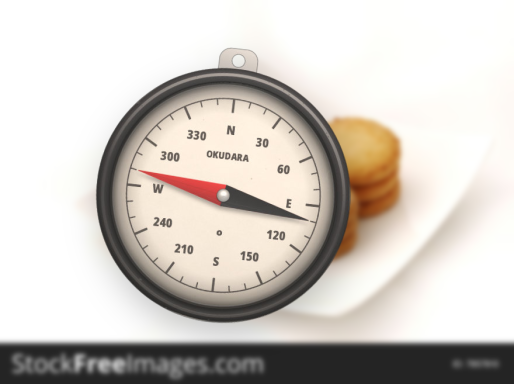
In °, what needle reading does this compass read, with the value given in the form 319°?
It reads 280°
